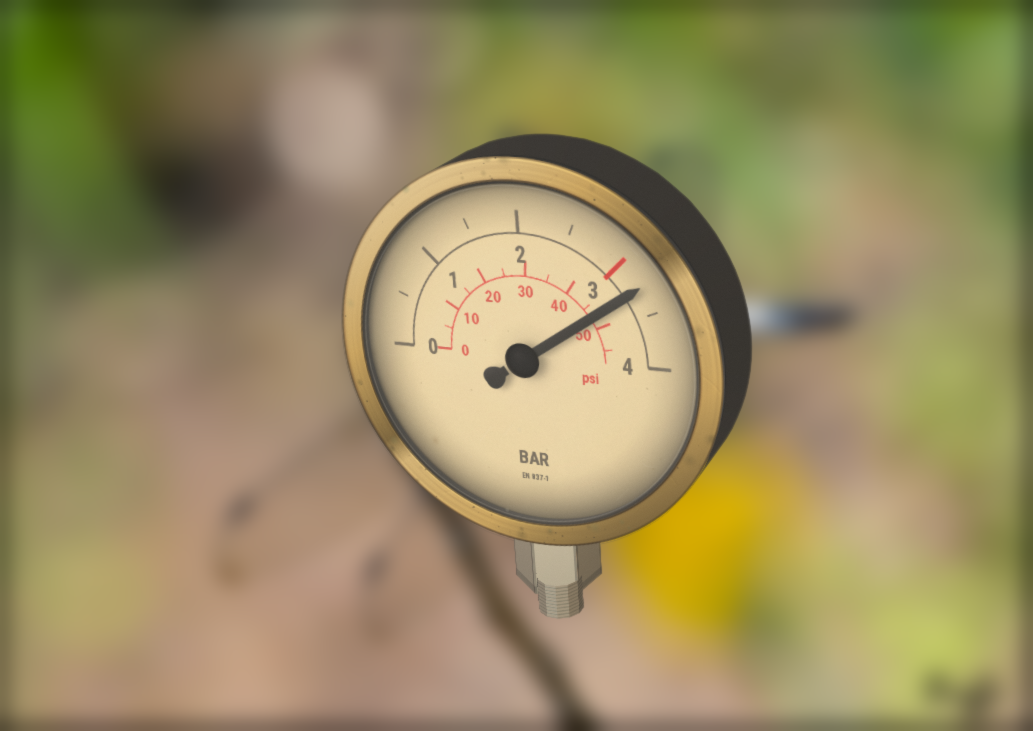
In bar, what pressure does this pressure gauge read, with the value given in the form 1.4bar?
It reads 3.25bar
